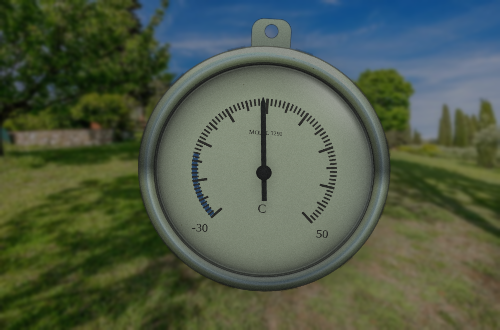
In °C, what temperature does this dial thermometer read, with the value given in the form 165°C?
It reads 9°C
